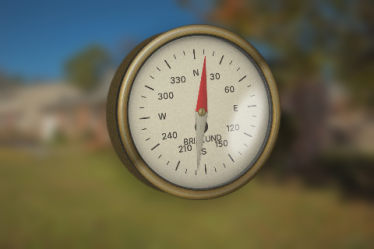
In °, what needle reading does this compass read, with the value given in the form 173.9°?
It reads 10°
